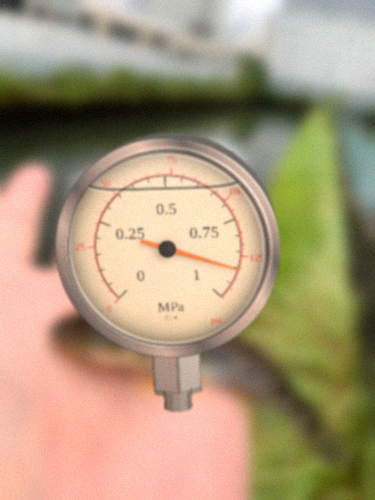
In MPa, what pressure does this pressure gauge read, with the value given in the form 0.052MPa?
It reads 0.9MPa
